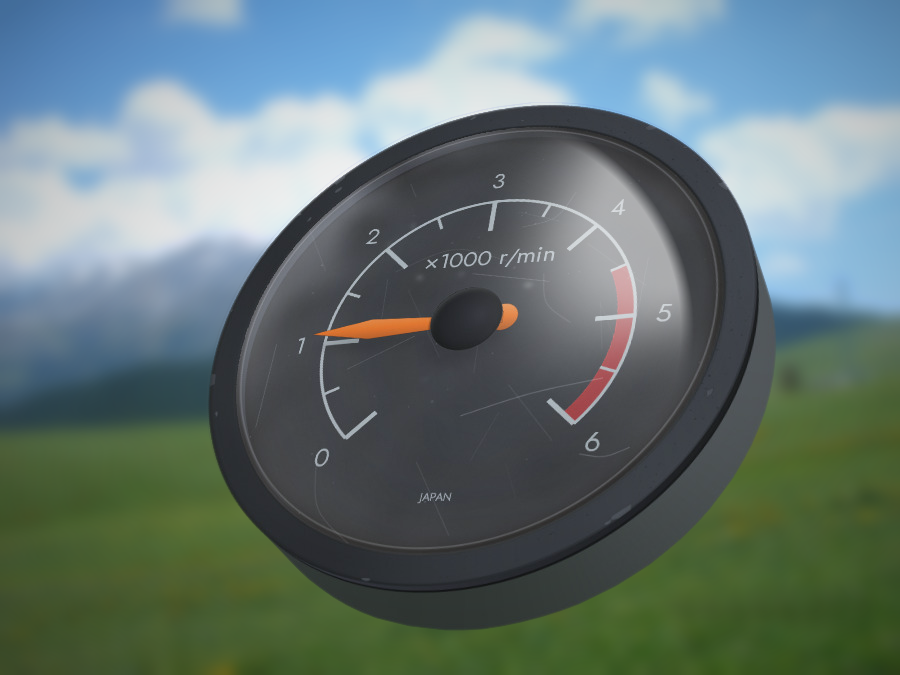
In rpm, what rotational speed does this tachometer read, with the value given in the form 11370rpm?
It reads 1000rpm
